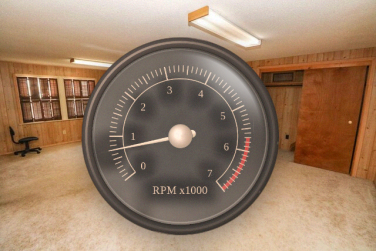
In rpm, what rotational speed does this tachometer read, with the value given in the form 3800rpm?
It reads 700rpm
